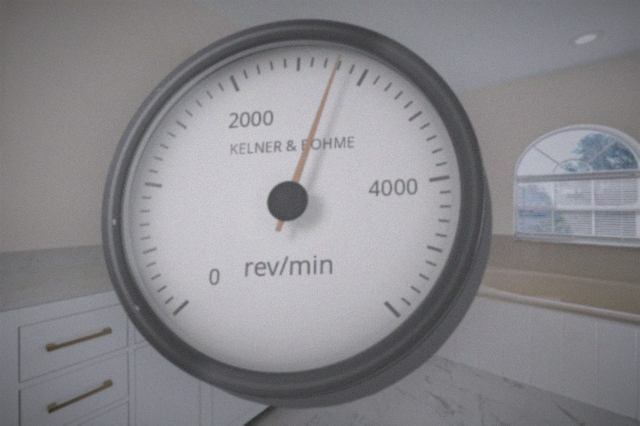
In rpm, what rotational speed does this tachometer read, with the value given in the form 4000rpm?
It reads 2800rpm
